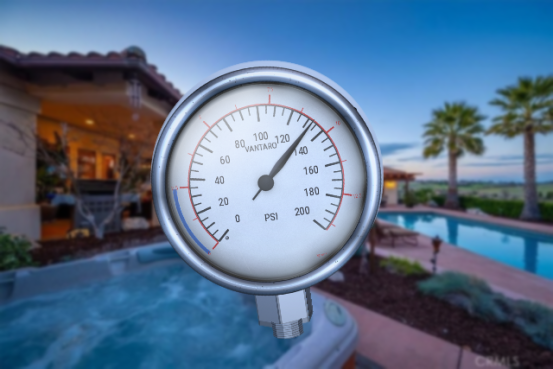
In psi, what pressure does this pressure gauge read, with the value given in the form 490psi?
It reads 132.5psi
